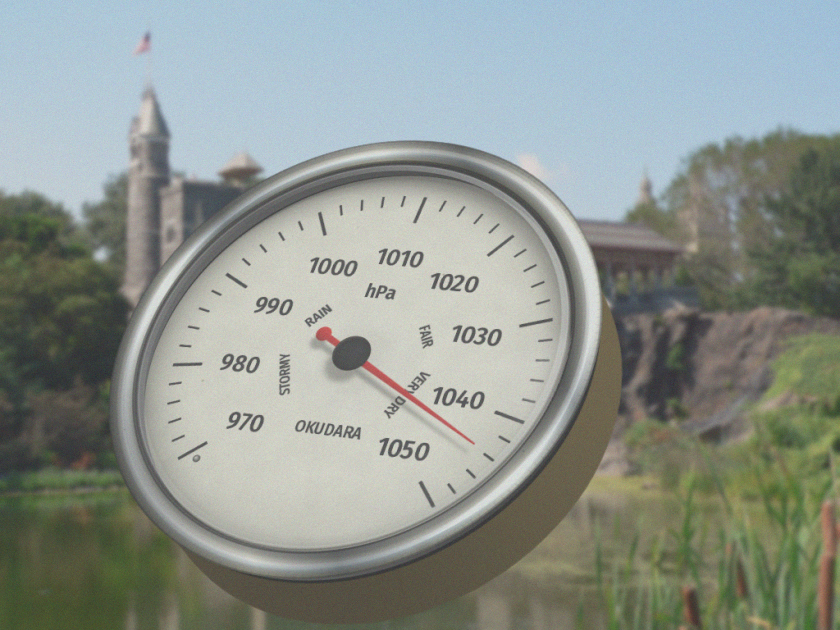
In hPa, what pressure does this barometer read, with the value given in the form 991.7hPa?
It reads 1044hPa
